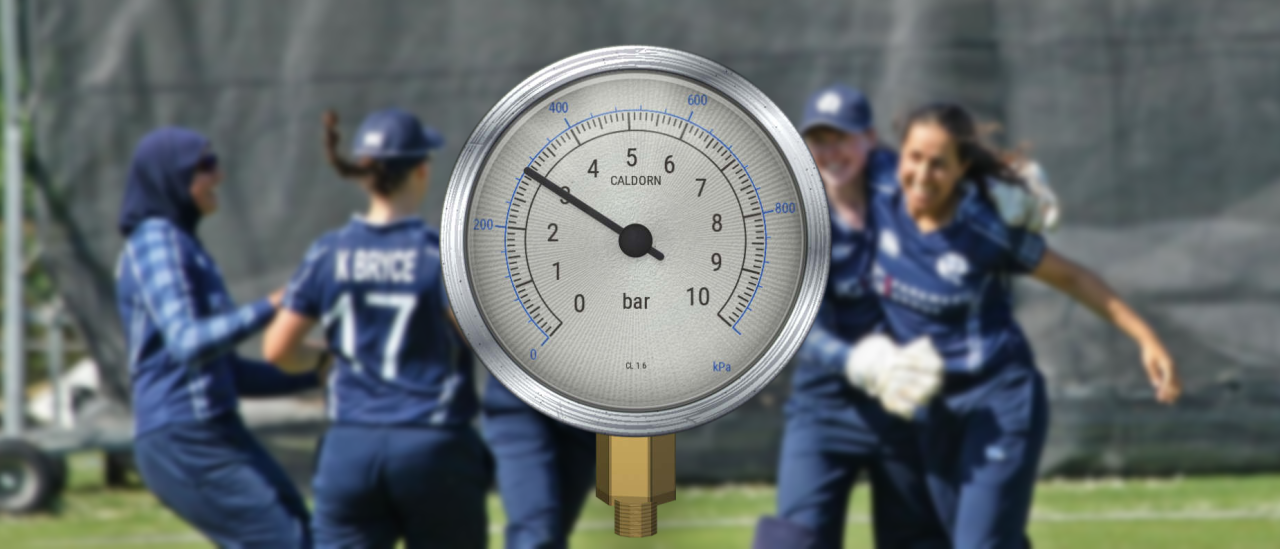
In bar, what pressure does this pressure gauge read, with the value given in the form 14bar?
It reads 3bar
